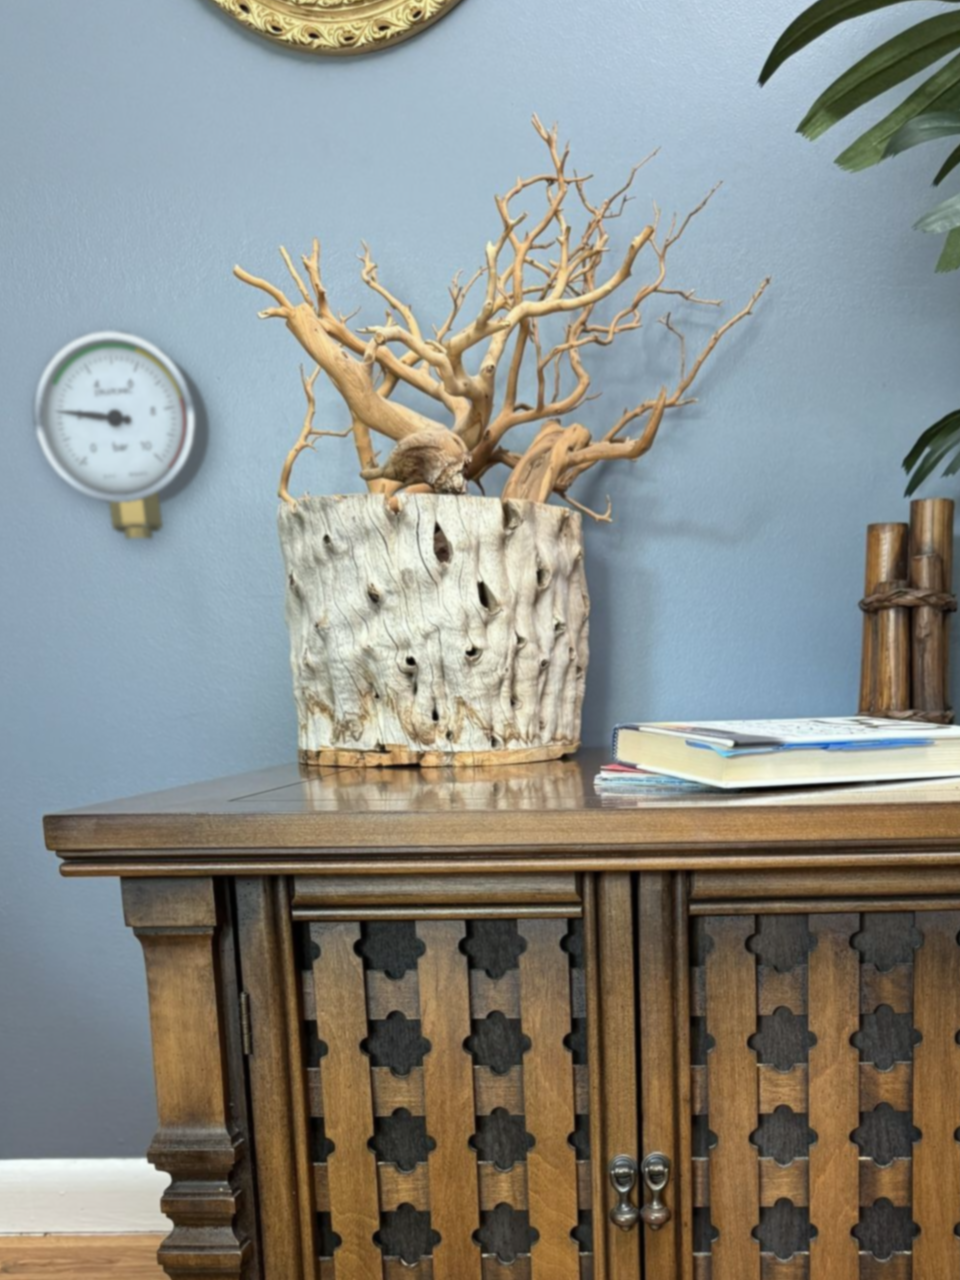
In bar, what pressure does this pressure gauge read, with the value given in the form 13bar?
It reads 2bar
